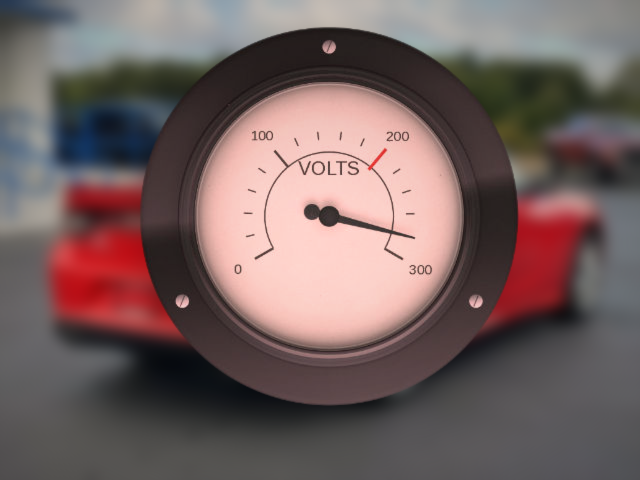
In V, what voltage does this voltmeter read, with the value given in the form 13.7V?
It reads 280V
